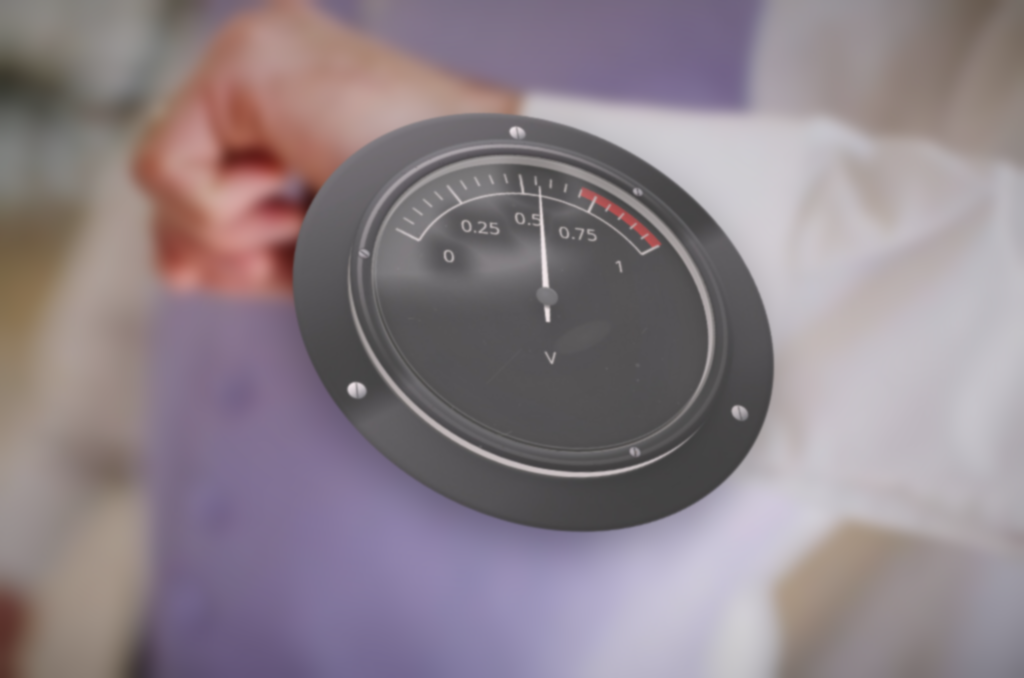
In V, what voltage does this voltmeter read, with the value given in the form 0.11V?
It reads 0.55V
